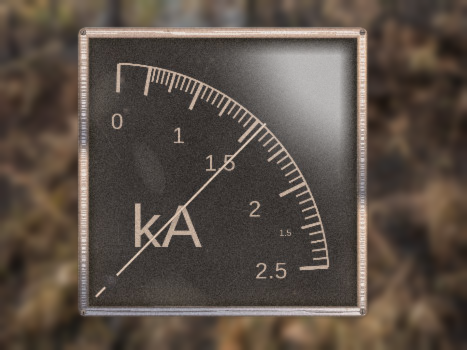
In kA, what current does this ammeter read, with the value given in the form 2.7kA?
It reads 1.55kA
